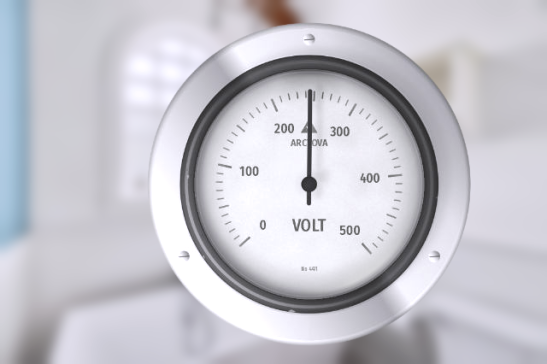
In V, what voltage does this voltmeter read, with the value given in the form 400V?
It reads 245V
